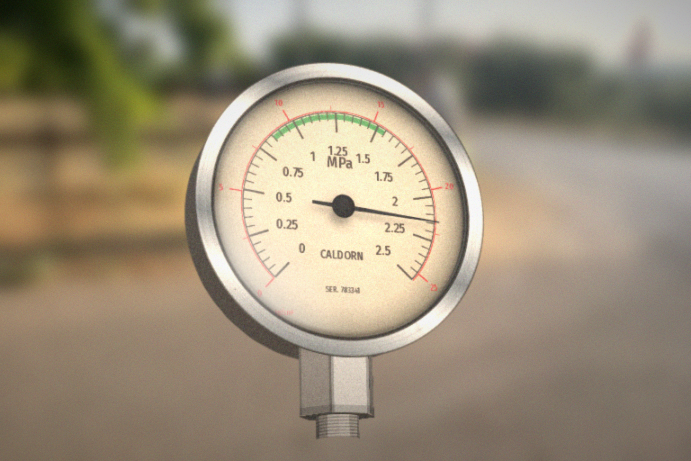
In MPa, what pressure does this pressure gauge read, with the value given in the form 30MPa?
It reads 2.15MPa
